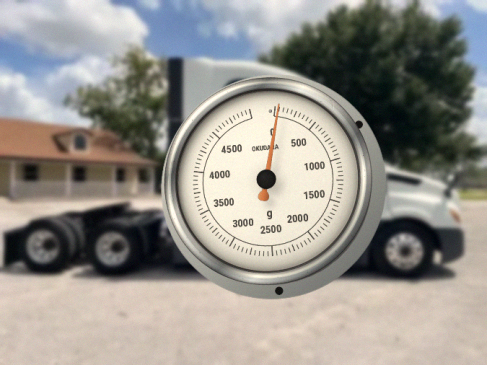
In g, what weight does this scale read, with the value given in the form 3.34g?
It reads 50g
